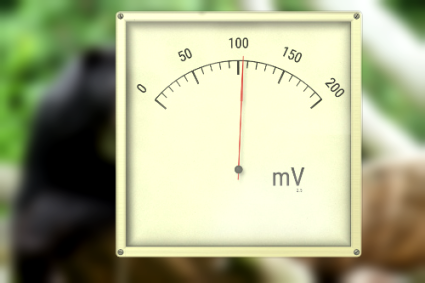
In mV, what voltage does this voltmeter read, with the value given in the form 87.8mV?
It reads 105mV
